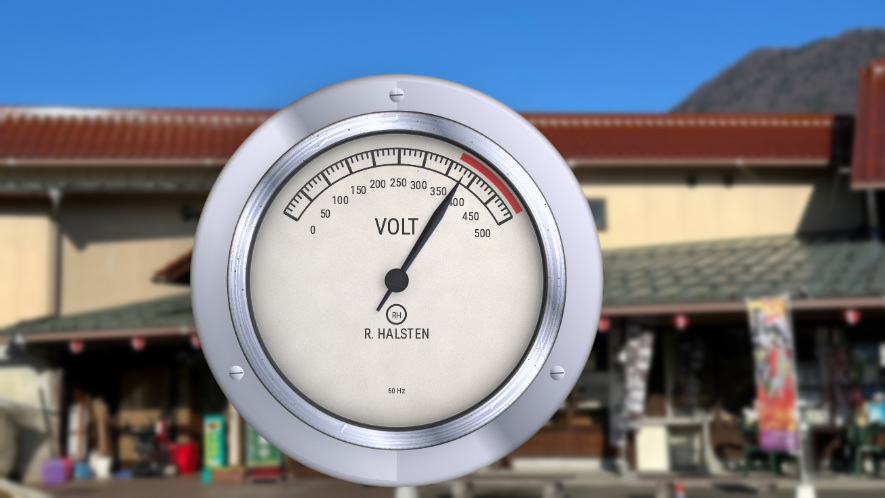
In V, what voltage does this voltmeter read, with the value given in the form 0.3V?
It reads 380V
